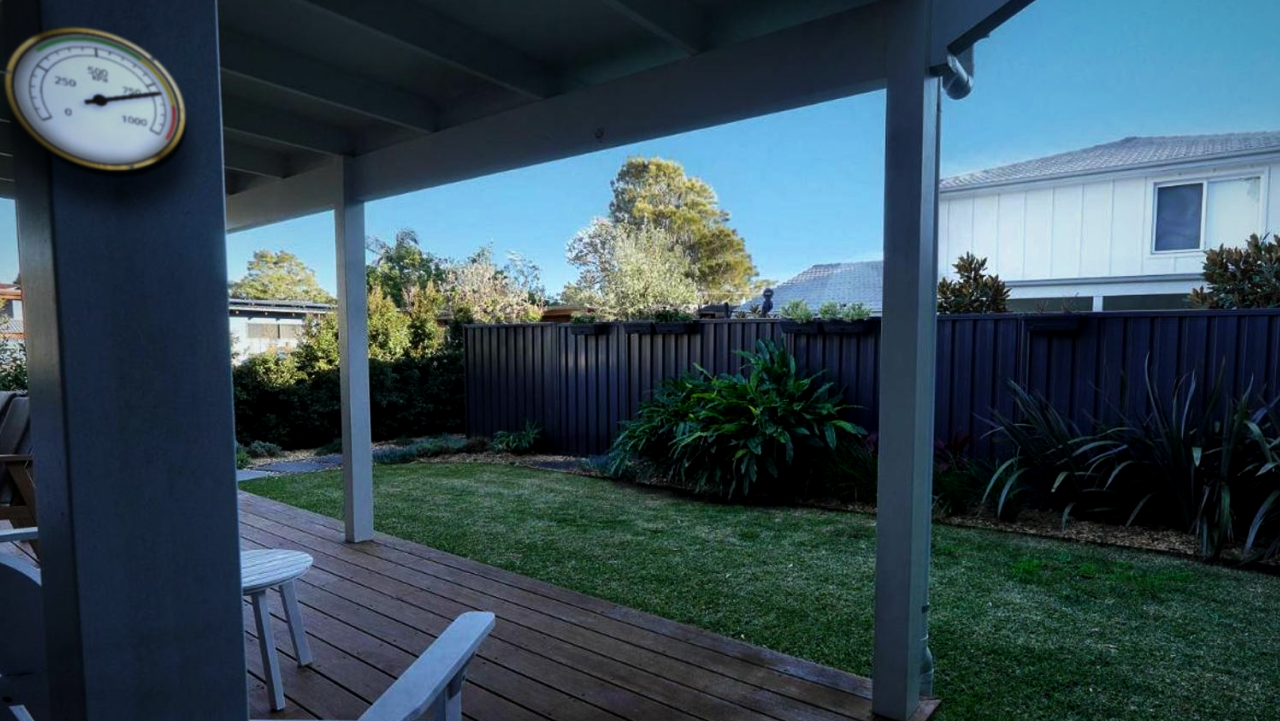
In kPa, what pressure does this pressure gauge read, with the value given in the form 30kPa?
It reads 800kPa
